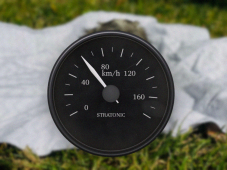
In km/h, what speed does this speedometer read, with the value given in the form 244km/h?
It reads 60km/h
